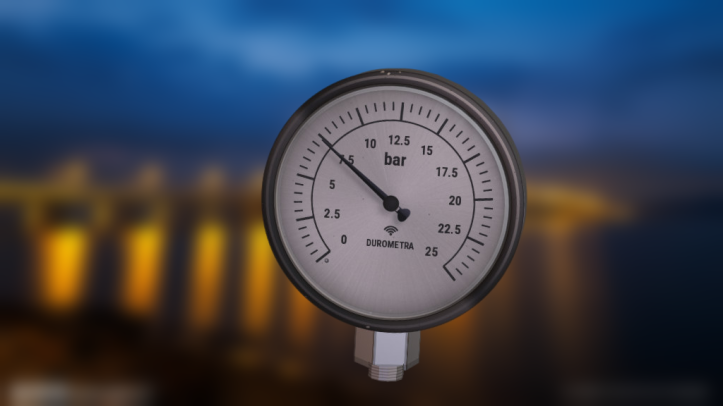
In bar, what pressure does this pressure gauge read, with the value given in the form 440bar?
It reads 7.5bar
